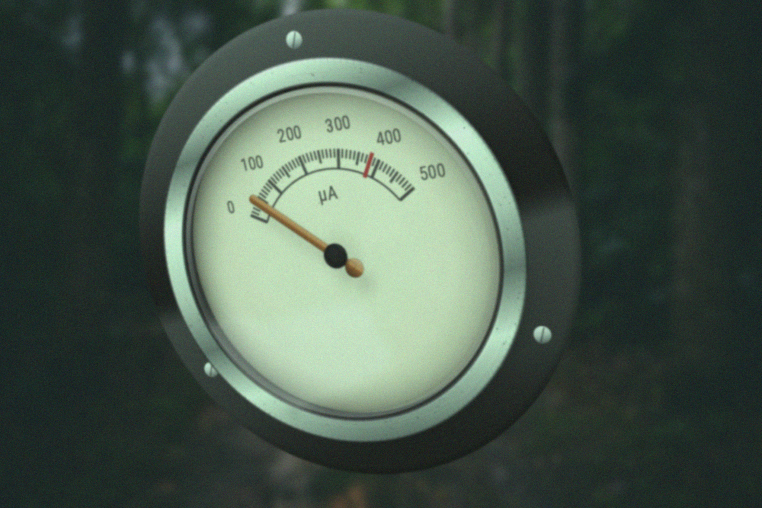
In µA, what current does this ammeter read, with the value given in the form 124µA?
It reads 50µA
